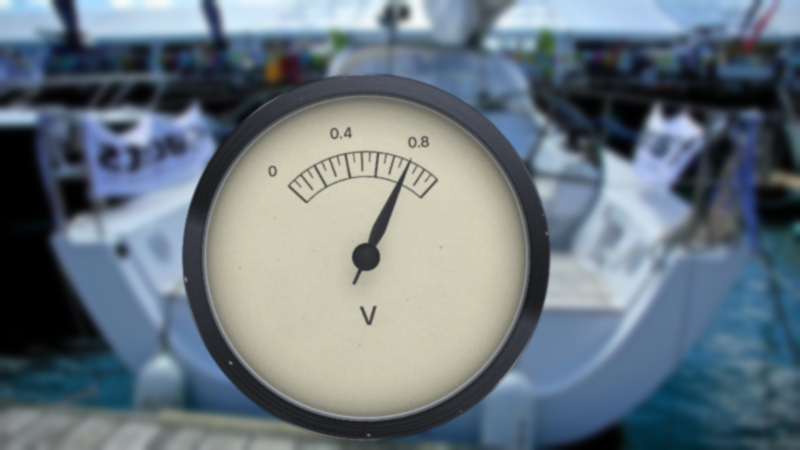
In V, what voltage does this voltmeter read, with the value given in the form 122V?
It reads 0.8V
